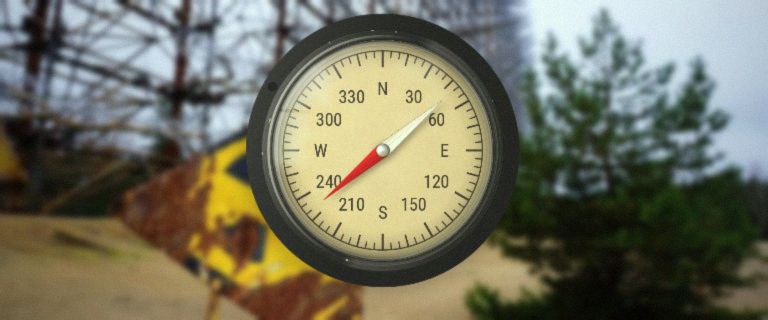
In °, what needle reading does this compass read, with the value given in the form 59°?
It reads 230°
